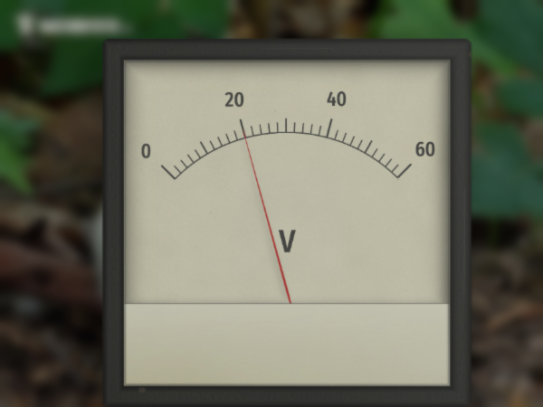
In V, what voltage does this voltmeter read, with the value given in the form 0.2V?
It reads 20V
